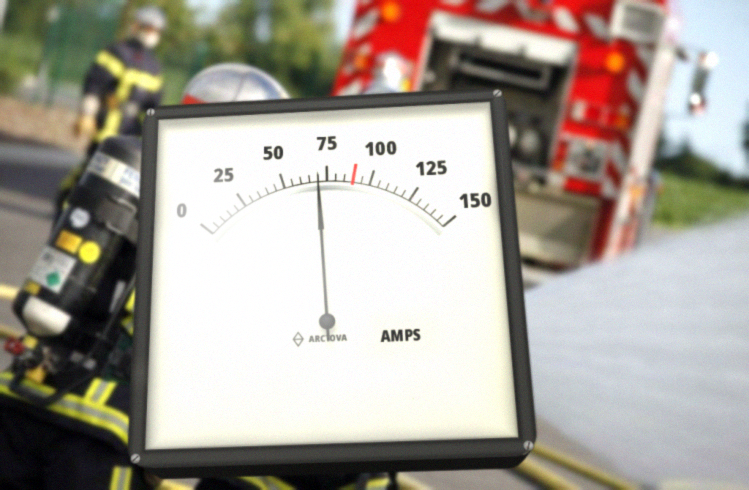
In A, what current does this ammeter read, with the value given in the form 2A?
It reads 70A
